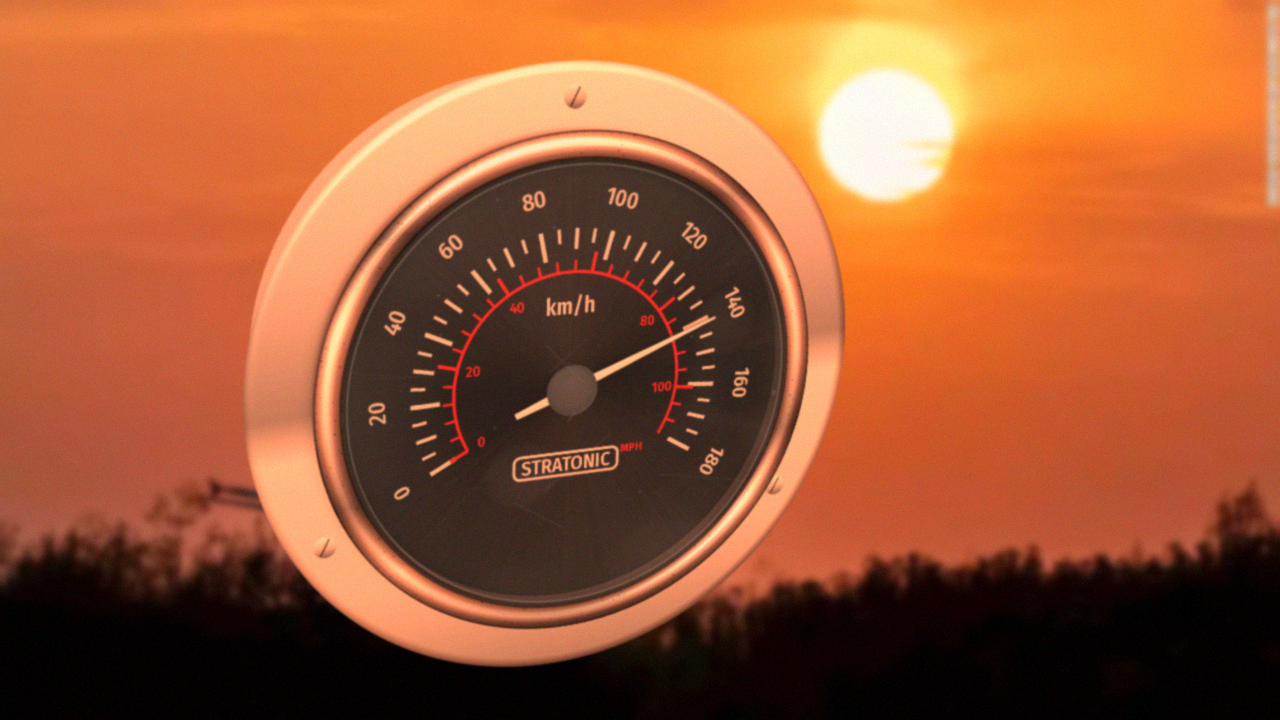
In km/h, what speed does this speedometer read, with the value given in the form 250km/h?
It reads 140km/h
